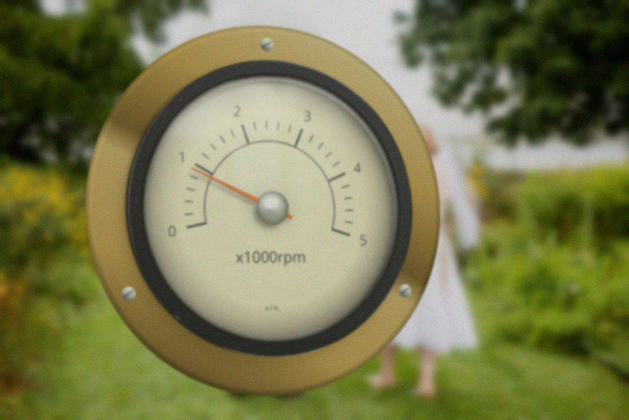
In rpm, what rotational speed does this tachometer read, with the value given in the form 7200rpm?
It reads 900rpm
